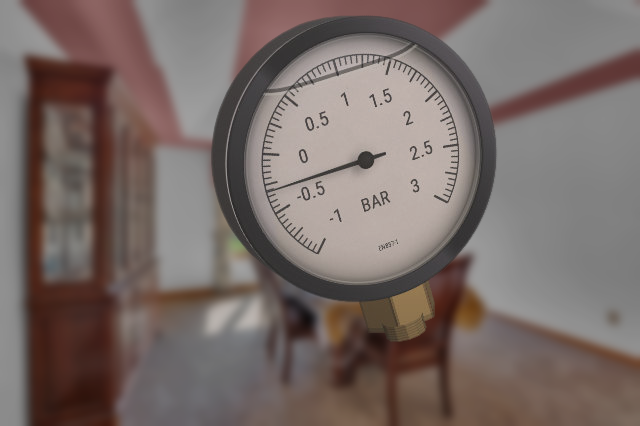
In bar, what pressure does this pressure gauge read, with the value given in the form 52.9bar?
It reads -0.3bar
